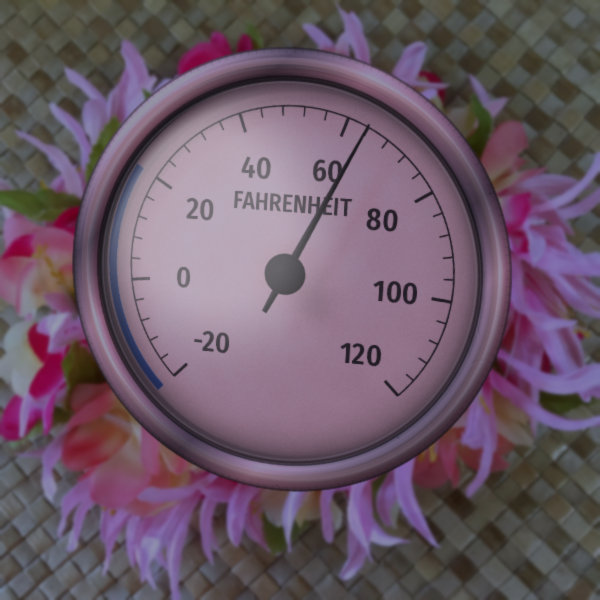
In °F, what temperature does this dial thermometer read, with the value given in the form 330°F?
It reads 64°F
